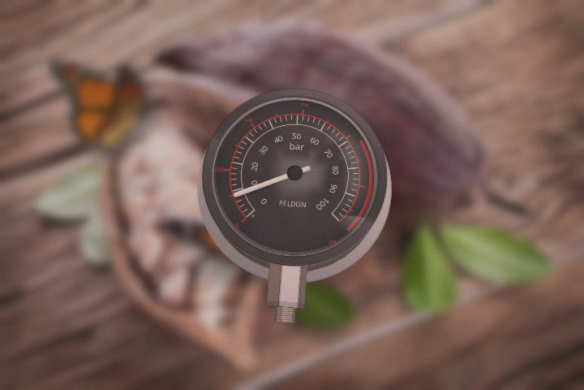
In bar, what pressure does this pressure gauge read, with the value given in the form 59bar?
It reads 8bar
